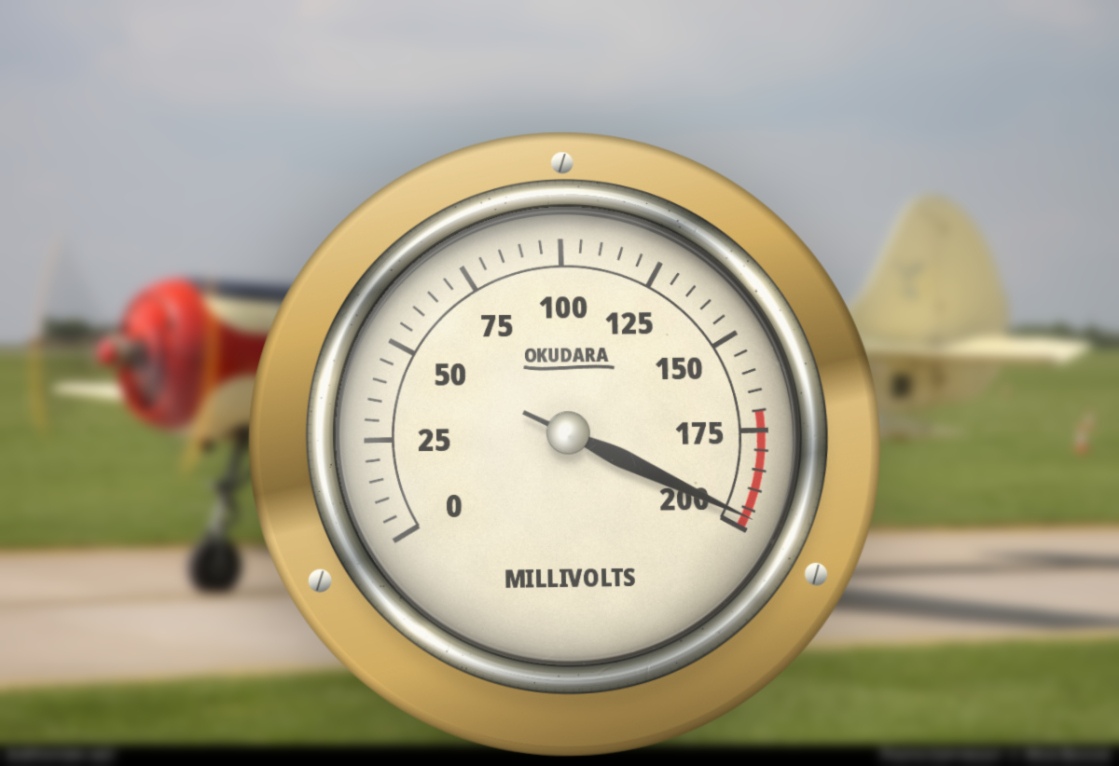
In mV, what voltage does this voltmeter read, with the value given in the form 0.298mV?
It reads 197.5mV
